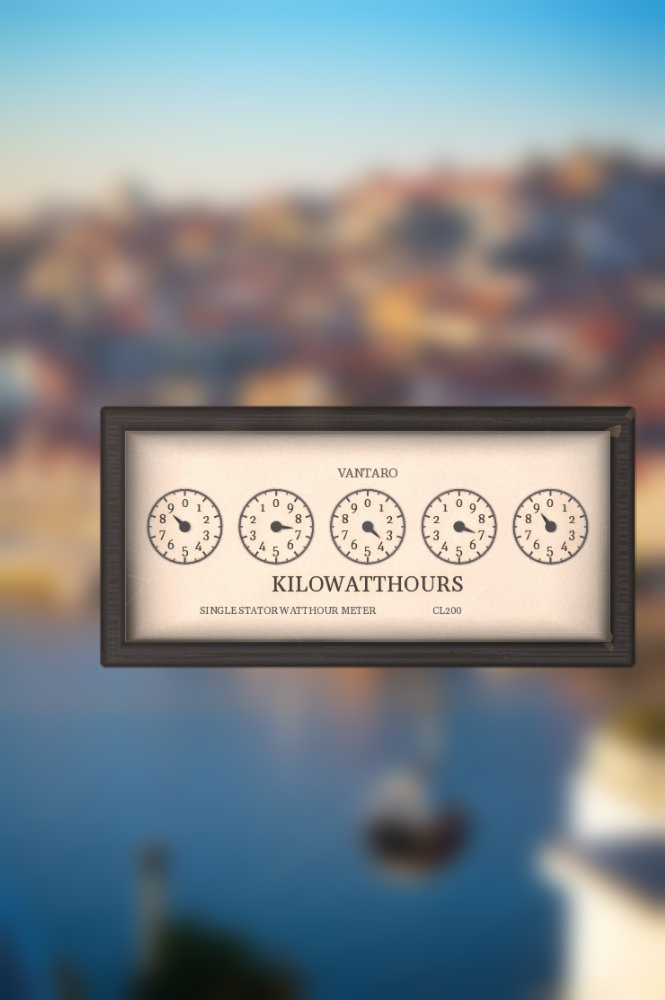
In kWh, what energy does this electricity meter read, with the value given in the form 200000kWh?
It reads 87369kWh
